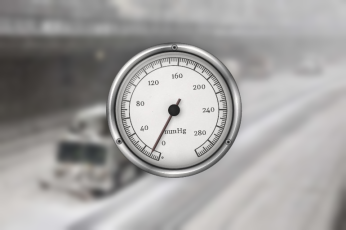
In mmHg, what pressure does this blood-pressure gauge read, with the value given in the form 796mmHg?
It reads 10mmHg
